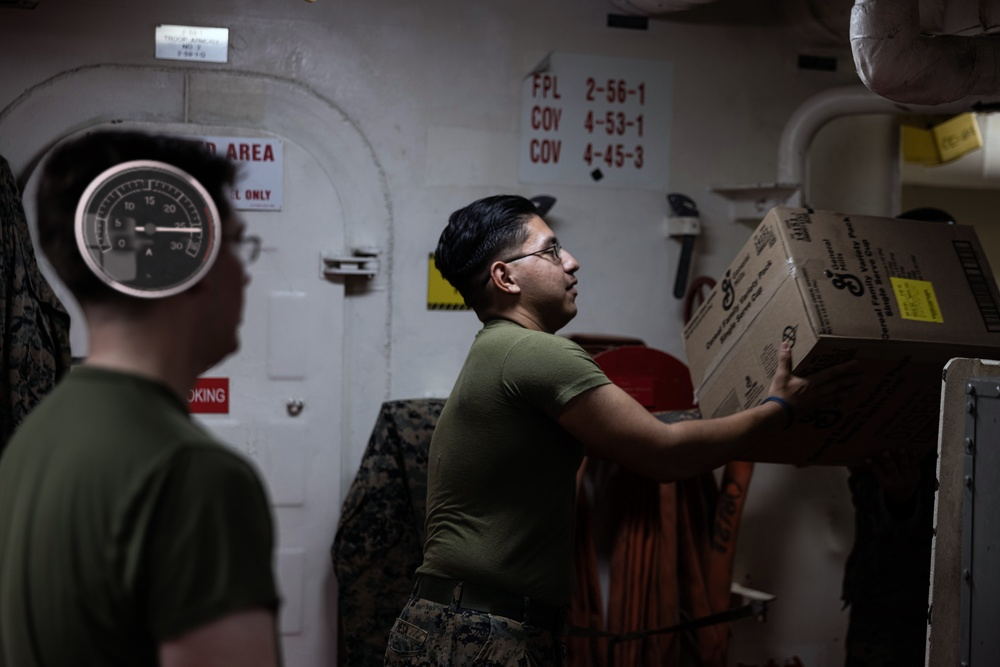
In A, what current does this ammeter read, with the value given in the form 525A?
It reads 26A
